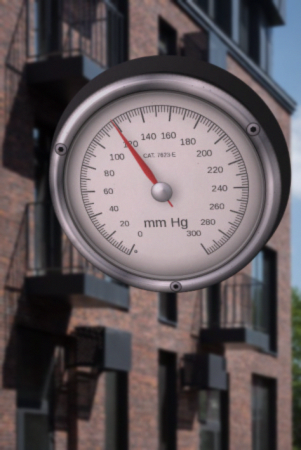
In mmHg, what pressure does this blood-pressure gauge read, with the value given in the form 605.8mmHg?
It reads 120mmHg
